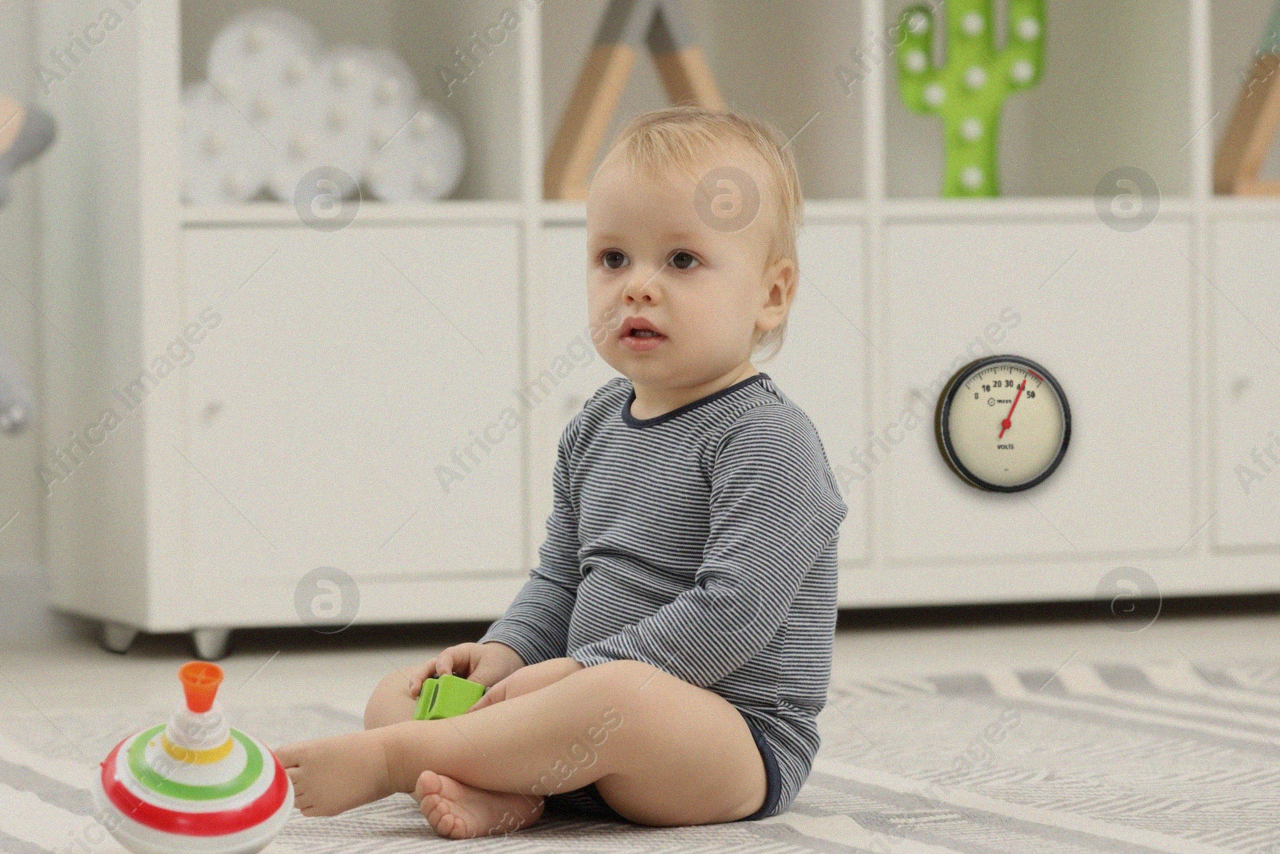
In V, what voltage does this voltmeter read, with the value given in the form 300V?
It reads 40V
